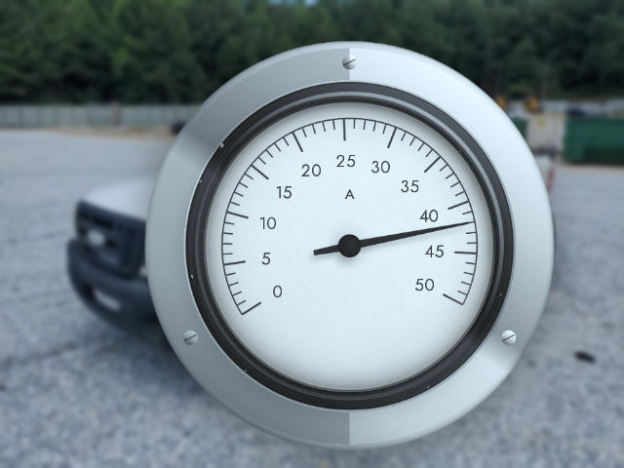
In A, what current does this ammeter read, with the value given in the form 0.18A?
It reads 42A
